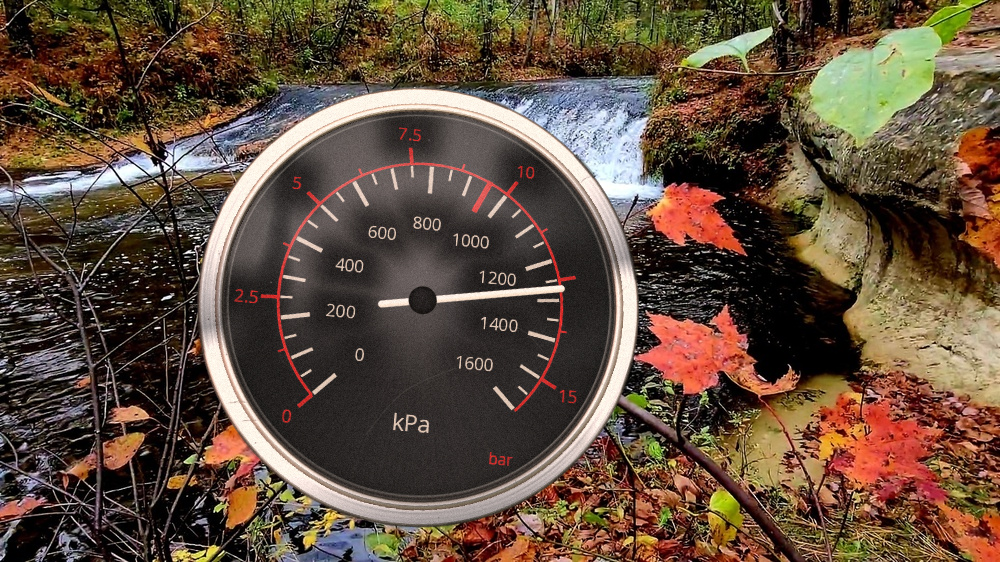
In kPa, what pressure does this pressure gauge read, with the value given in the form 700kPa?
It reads 1275kPa
